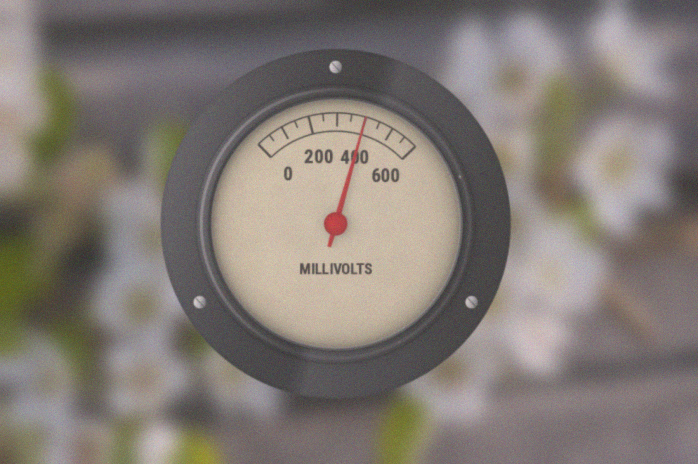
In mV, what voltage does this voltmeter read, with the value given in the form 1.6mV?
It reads 400mV
